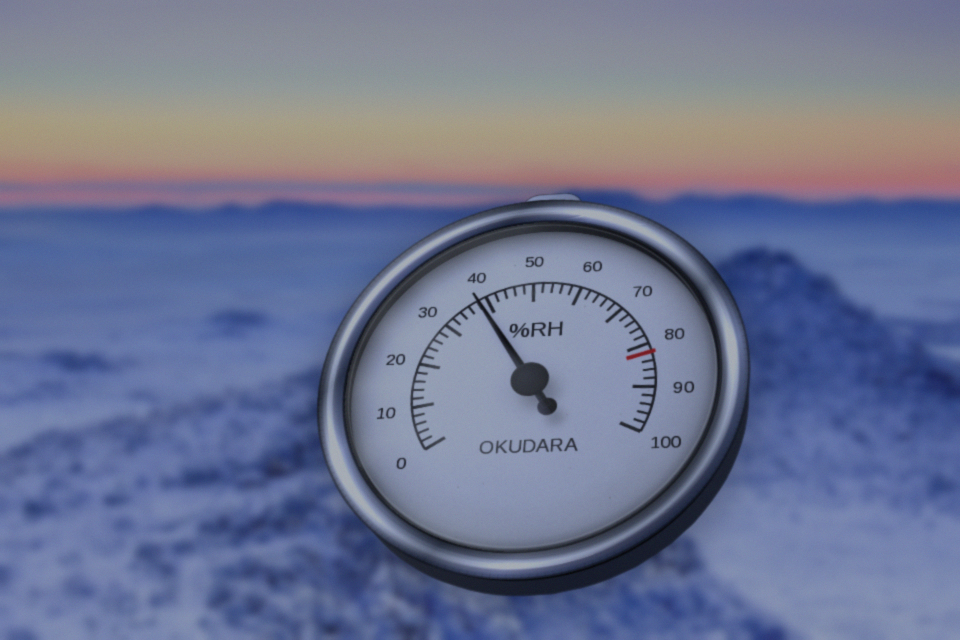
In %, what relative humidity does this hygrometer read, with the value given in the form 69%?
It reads 38%
